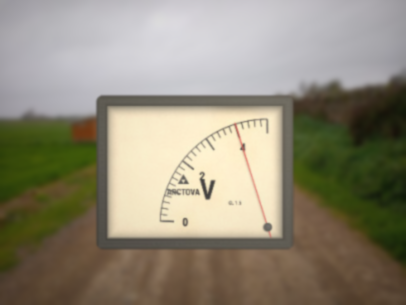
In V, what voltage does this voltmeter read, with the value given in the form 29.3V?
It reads 4V
